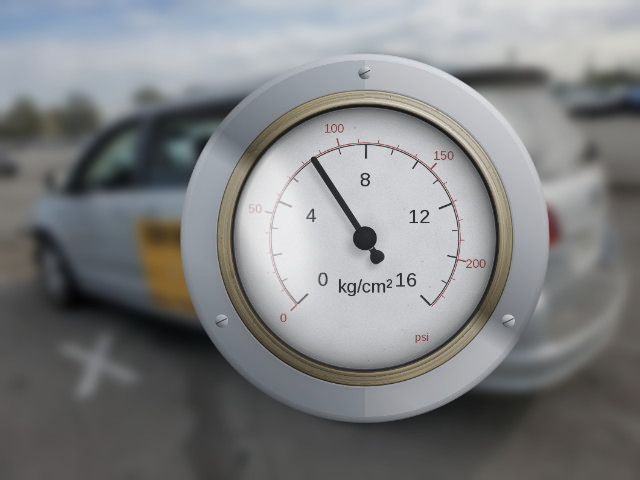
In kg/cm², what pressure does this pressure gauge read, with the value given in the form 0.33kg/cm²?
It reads 6kg/cm²
